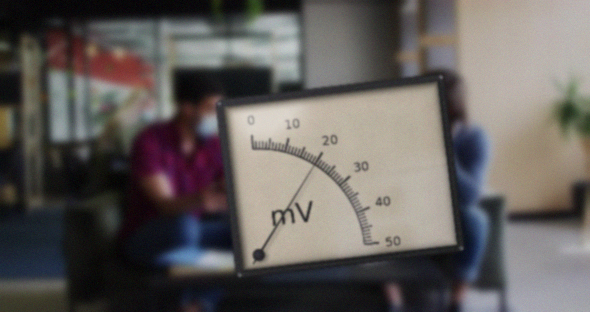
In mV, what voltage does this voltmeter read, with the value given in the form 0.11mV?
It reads 20mV
